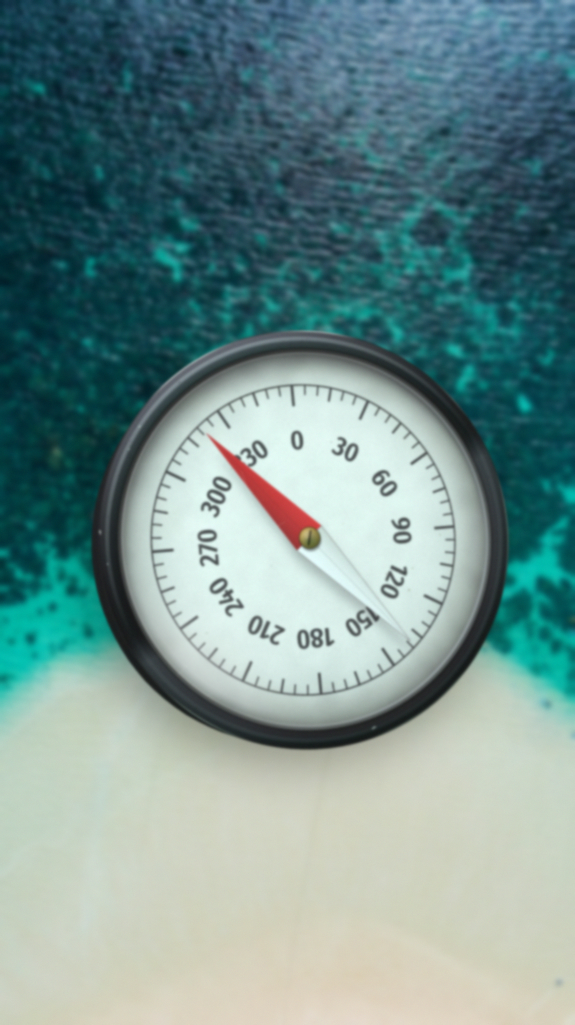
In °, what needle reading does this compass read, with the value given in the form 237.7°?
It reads 320°
